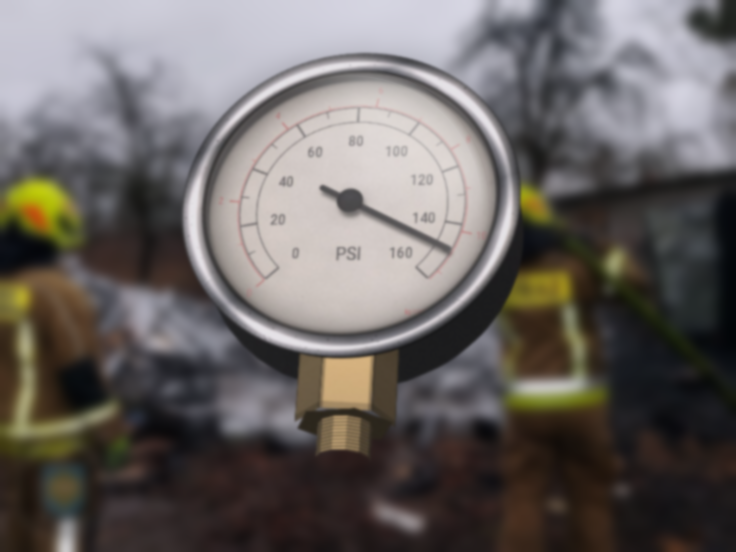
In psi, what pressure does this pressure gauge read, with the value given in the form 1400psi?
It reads 150psi
